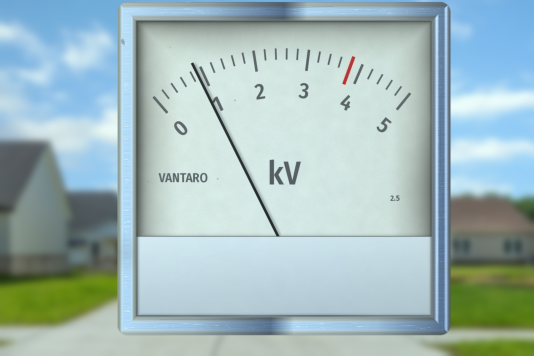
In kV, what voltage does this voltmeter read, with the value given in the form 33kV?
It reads 0.9kV
